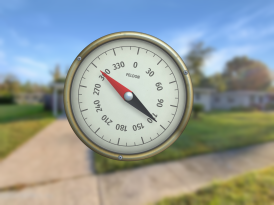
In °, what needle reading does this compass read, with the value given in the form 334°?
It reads 300°
